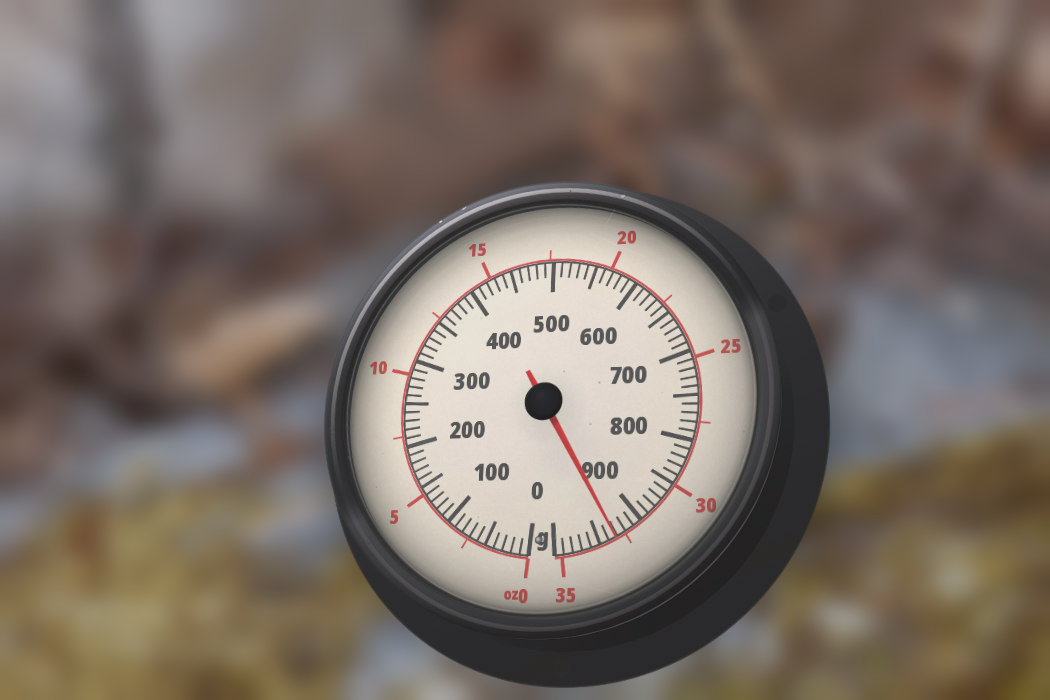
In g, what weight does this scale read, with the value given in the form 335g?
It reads 930g
